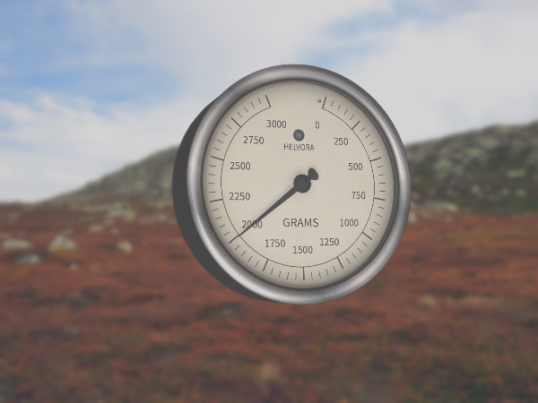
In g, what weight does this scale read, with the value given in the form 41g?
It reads 2000g
